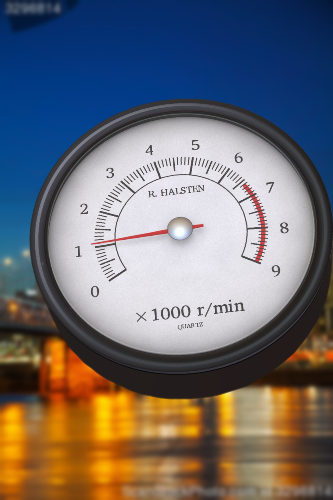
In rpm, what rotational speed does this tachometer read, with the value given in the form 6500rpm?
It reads 1000rpm
